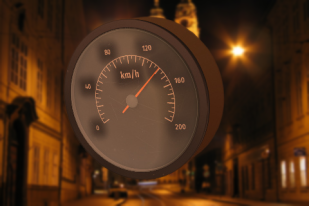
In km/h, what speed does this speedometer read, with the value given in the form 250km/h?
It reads 140km/h
